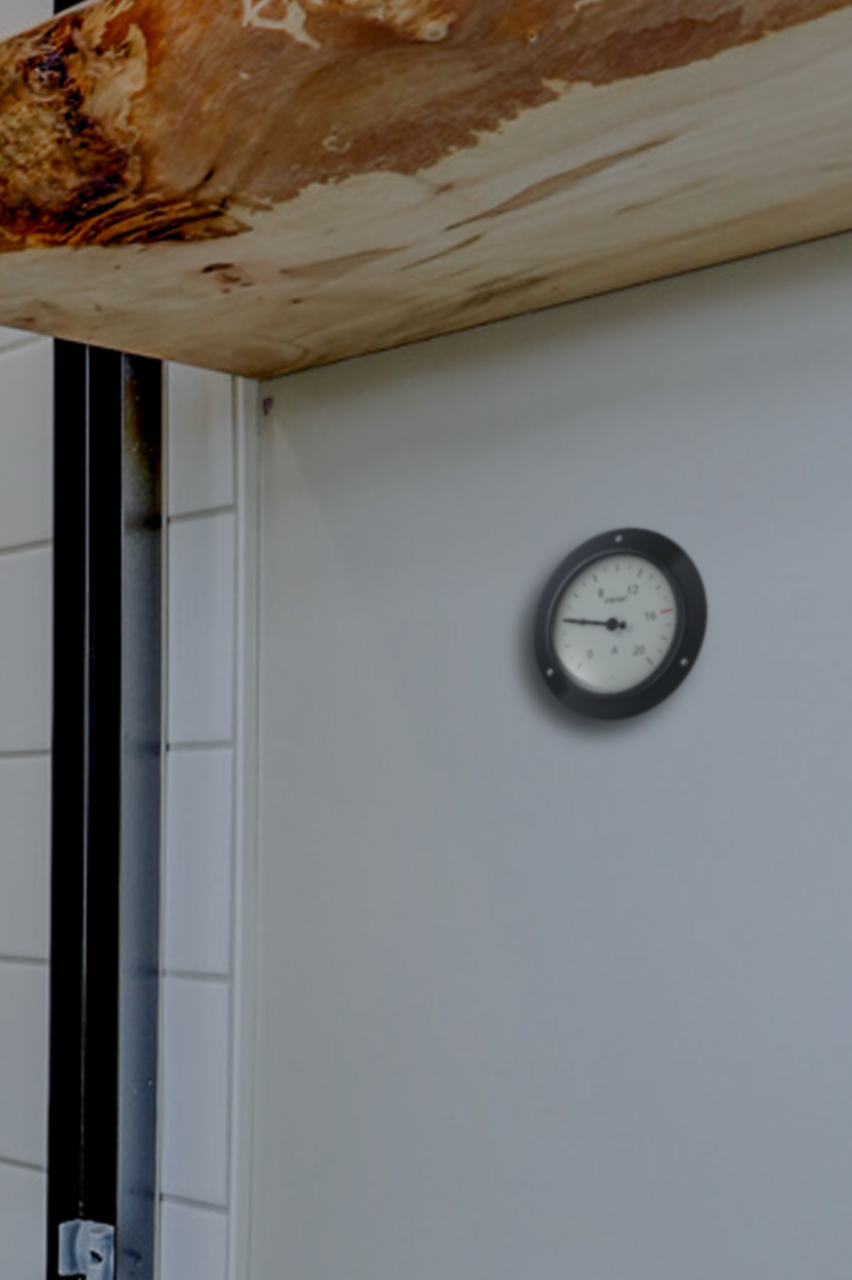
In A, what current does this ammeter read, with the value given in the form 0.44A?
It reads 4A
